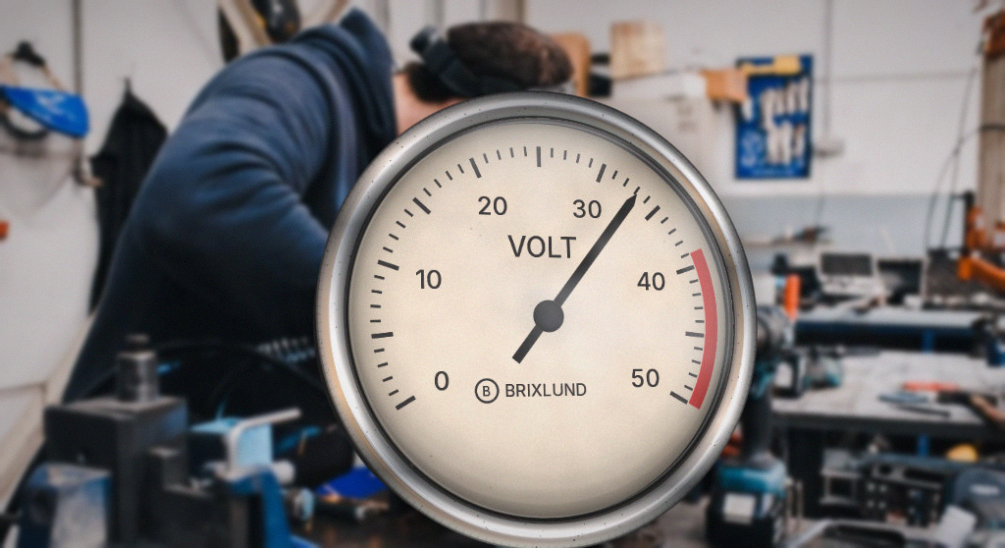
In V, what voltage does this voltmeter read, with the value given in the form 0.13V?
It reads 33V
